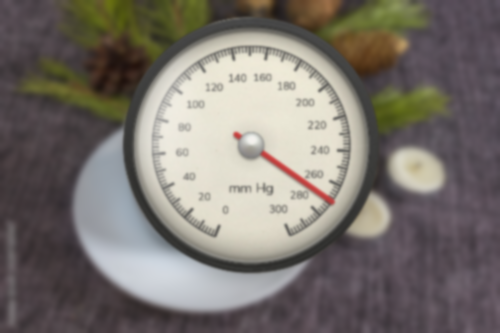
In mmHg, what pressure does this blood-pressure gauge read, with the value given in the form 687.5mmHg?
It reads 270mmHg
